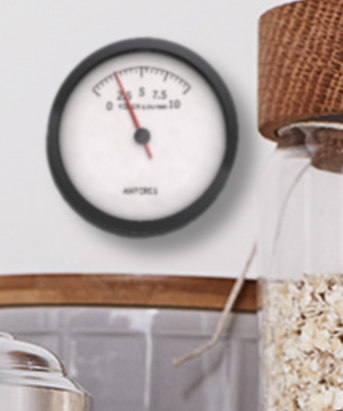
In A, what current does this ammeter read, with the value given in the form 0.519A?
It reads 2.5A
